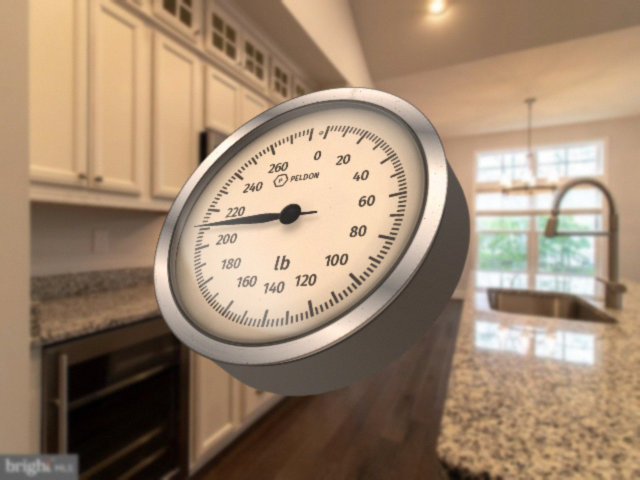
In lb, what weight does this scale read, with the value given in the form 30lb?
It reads 210lb
